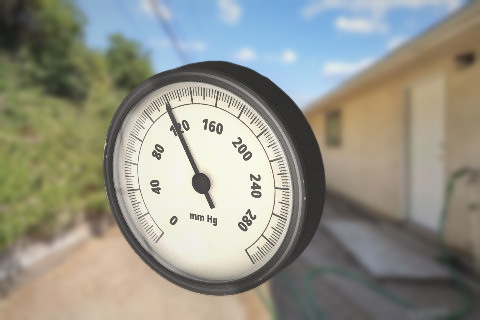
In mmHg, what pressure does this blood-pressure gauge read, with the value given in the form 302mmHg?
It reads 120mmHg
